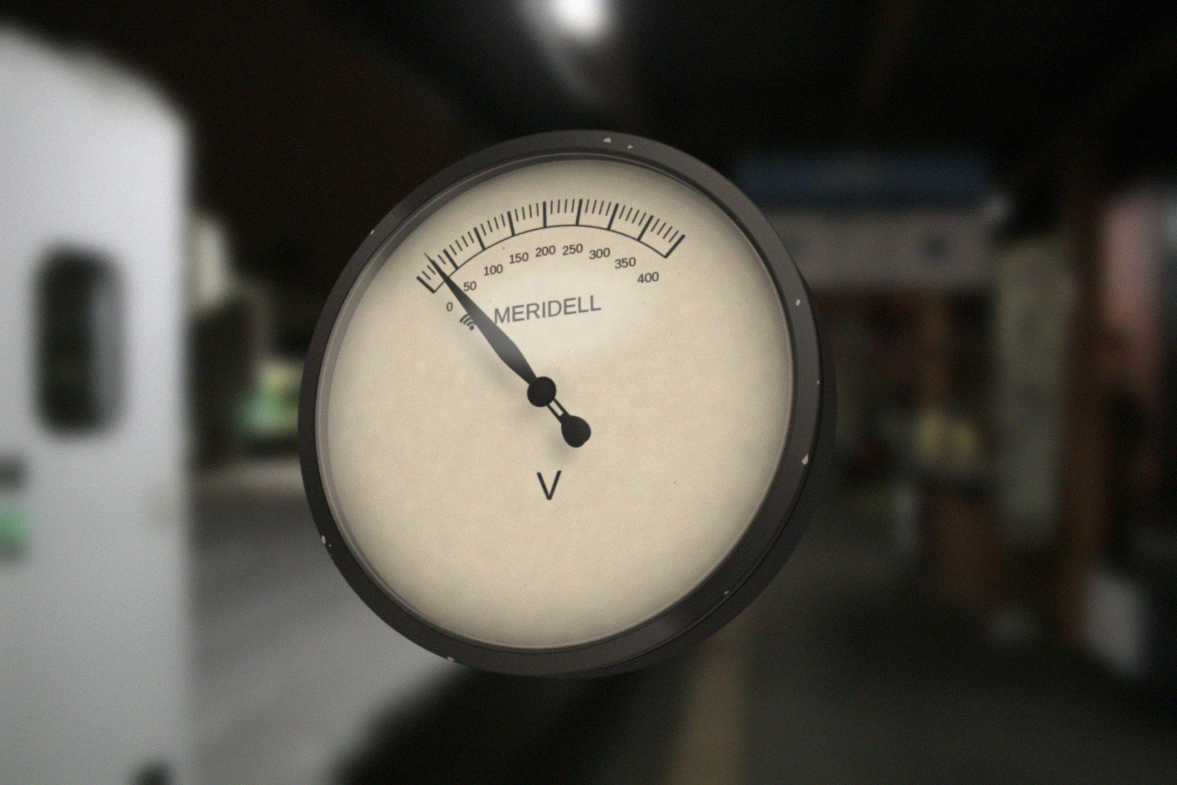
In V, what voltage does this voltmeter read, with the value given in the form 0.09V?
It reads 30V
